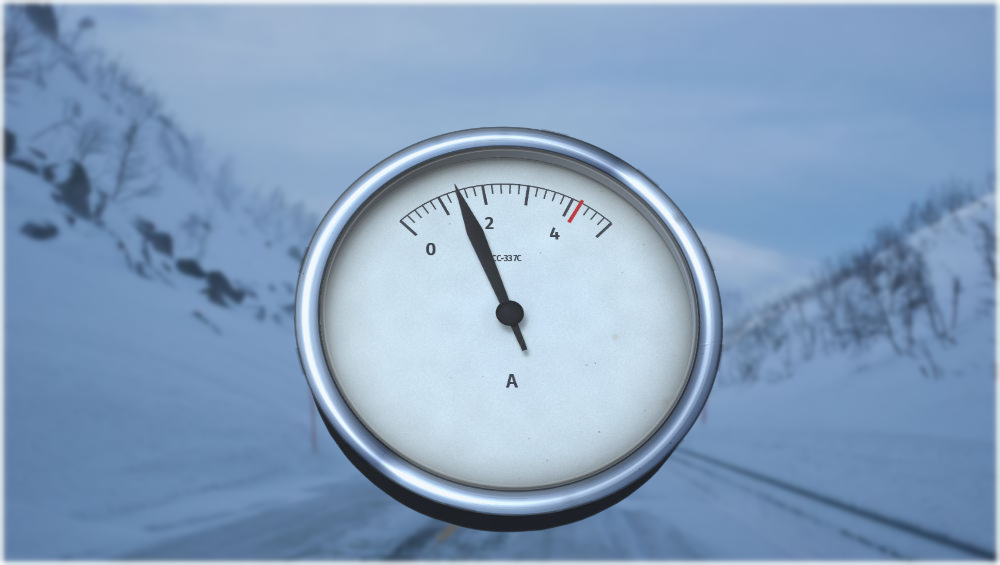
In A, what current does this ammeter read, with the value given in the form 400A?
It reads 1.4A
